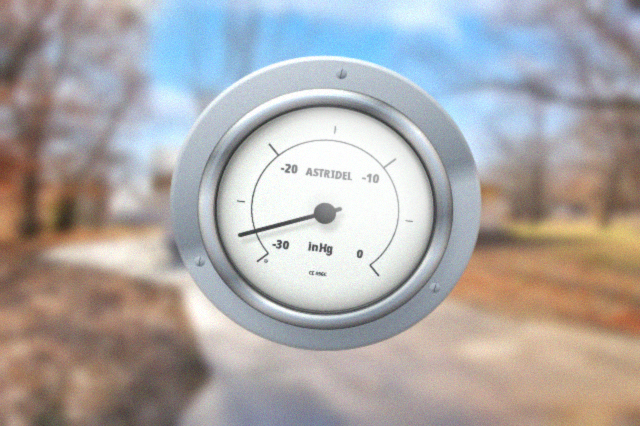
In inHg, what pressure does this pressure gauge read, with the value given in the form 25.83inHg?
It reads -27.5inHg
